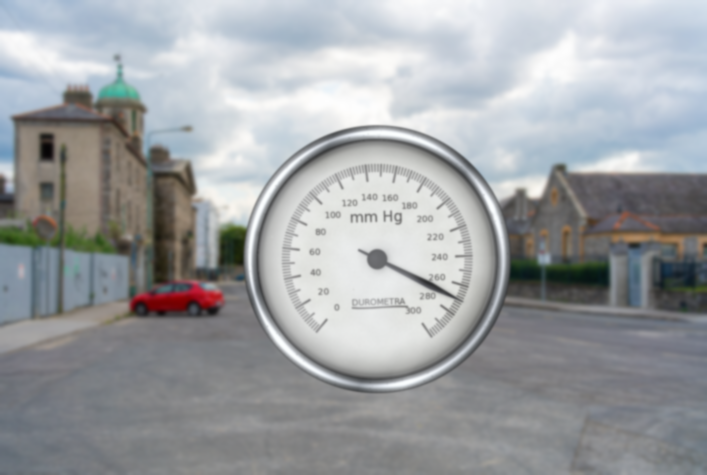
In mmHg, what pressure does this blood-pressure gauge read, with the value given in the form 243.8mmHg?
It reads 270mmHg
